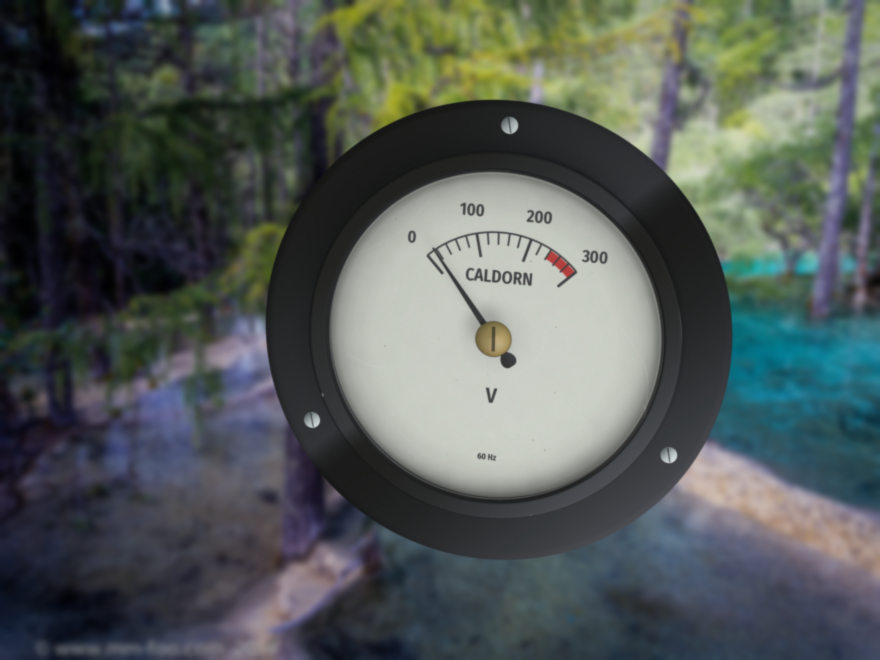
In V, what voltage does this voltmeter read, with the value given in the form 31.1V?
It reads 20V
